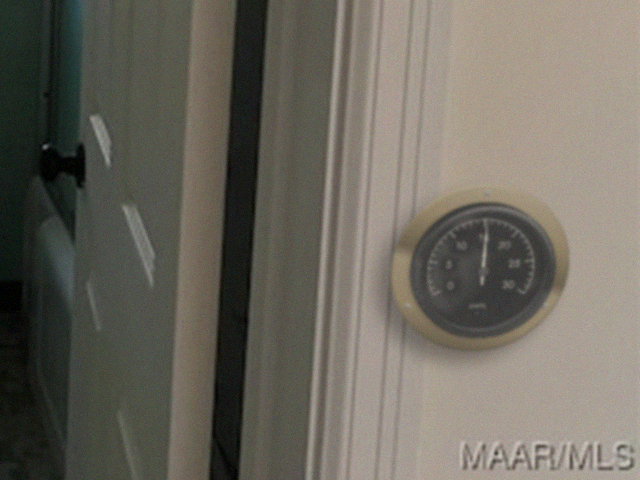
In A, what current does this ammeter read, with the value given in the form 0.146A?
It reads 15A
